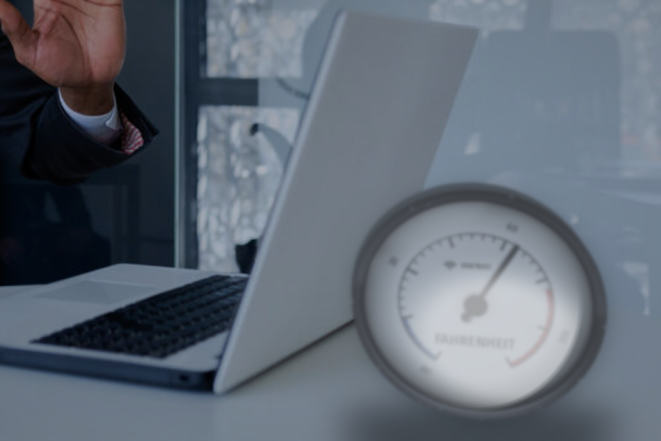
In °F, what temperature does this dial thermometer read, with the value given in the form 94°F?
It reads 64°F
